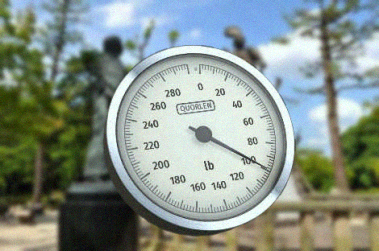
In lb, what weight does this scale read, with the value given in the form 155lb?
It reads 100lb
